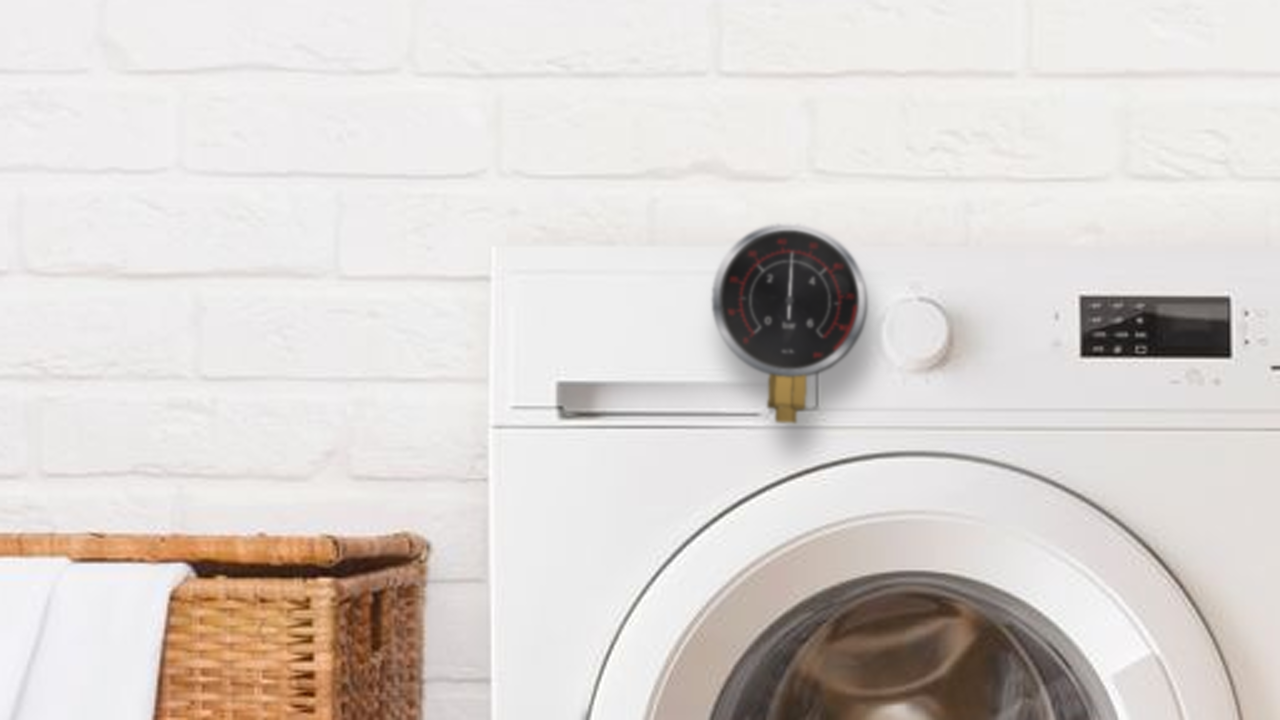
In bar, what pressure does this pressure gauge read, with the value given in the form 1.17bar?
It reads 3bar
